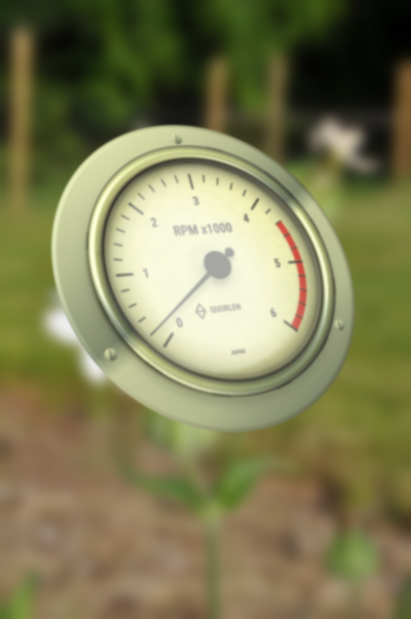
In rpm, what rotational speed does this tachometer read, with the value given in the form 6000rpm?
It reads 200rpm
